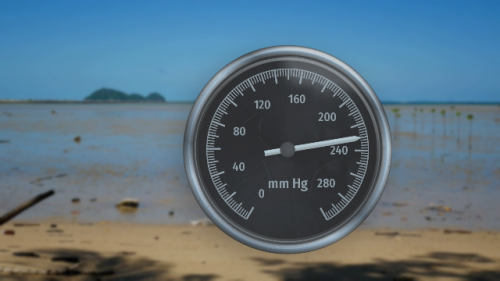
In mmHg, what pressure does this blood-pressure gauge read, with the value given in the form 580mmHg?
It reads 230mmHg
